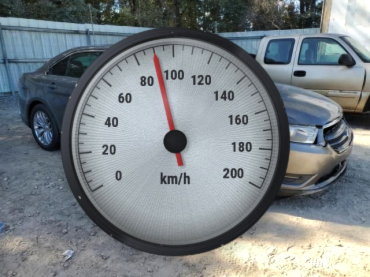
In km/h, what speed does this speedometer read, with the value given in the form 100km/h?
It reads 90km/h
